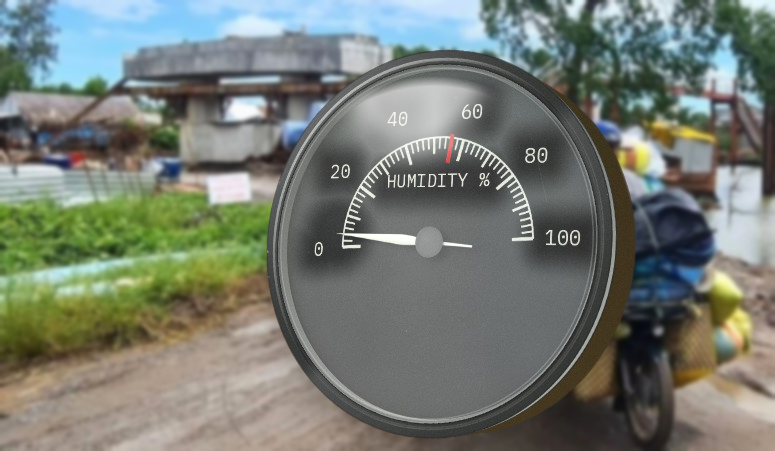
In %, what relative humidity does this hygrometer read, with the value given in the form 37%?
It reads 4%
